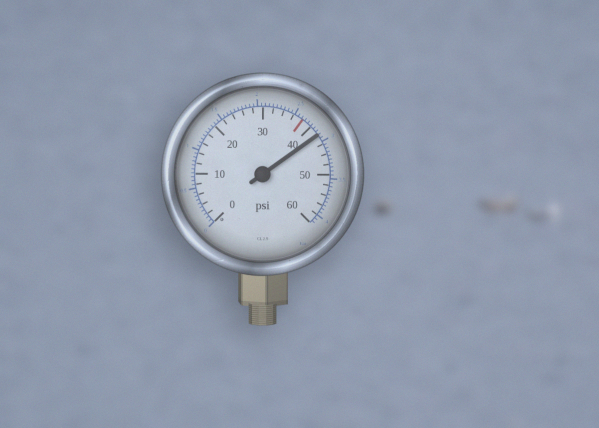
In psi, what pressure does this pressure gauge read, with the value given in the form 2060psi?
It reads 42psi
